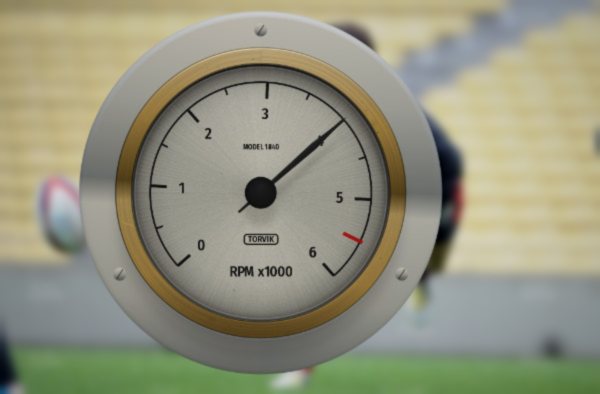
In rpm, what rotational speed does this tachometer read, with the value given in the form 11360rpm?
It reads 4000rpm
